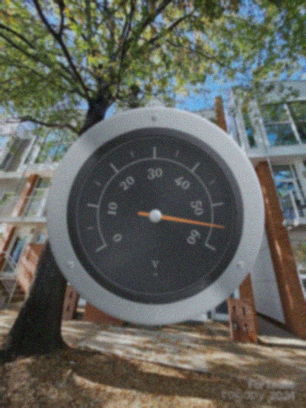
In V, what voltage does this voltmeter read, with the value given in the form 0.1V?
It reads 55V
